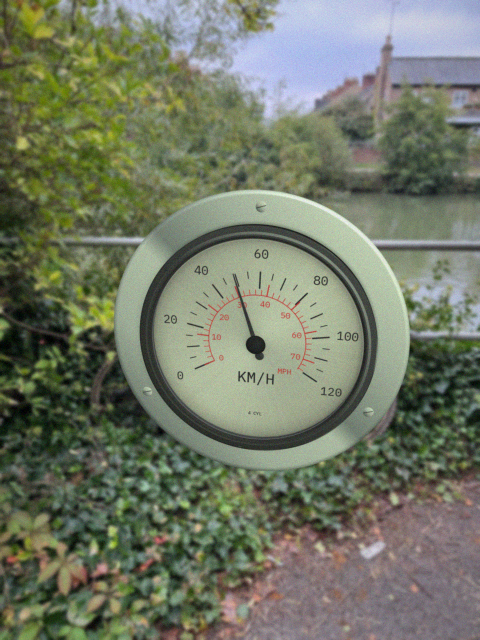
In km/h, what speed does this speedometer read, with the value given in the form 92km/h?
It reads 50km/h
